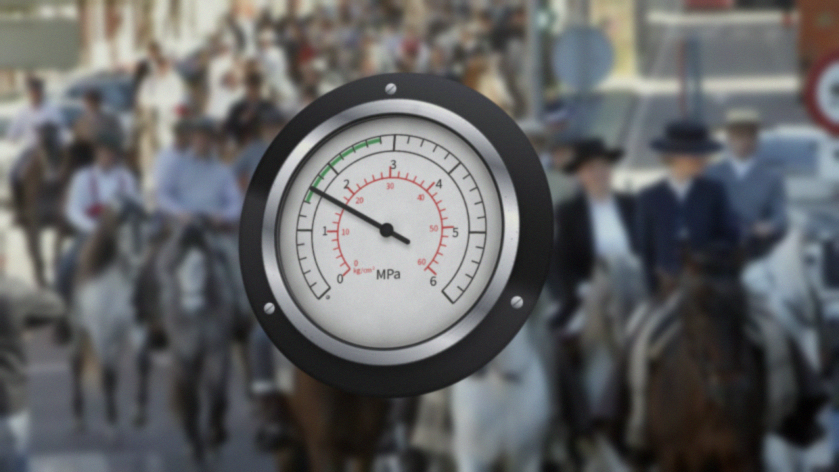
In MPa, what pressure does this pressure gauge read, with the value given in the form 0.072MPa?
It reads 1.6MPa
